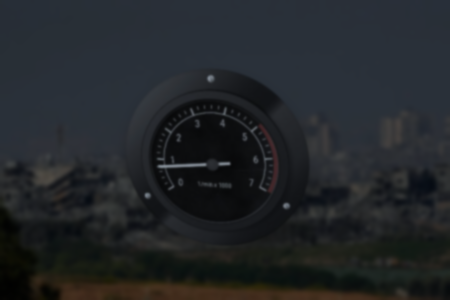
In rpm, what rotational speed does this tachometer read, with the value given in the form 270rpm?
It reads 800rpm
